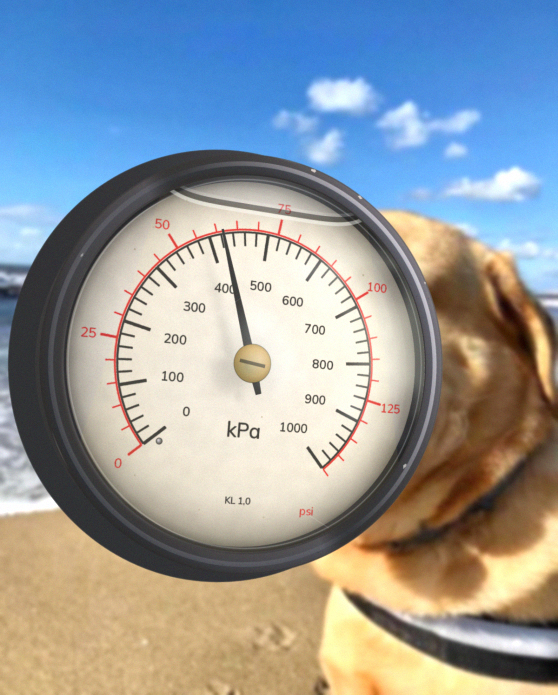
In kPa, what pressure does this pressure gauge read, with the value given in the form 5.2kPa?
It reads 420kPa
